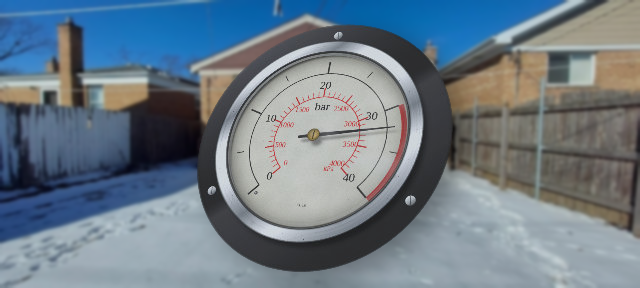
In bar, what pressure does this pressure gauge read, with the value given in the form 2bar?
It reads 32.5bar
